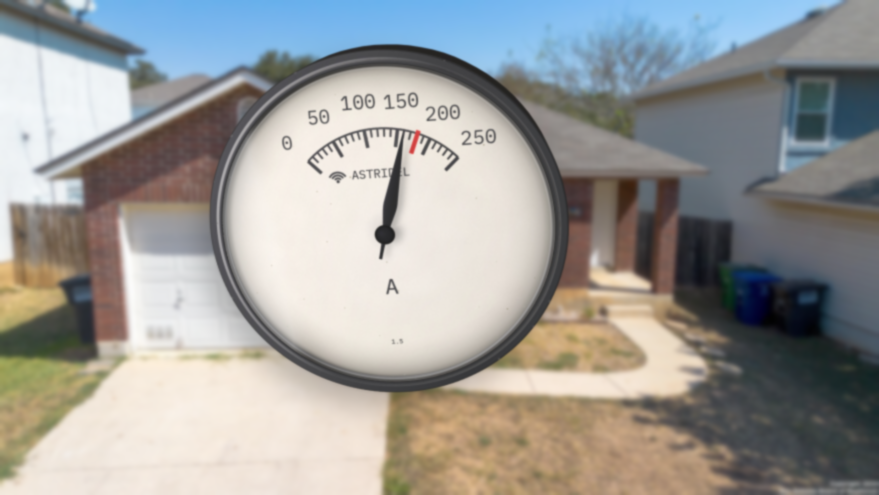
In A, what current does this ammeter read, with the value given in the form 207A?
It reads 160A
